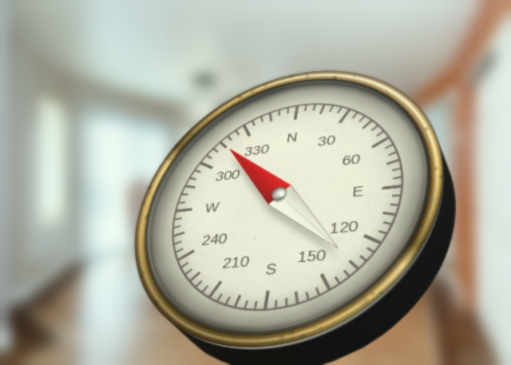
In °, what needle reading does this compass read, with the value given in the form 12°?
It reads 315°
